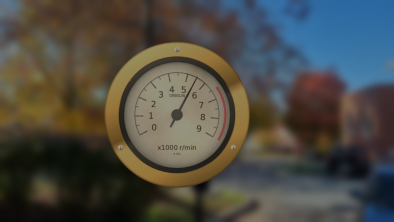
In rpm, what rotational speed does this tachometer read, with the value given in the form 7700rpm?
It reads 5500rpm
